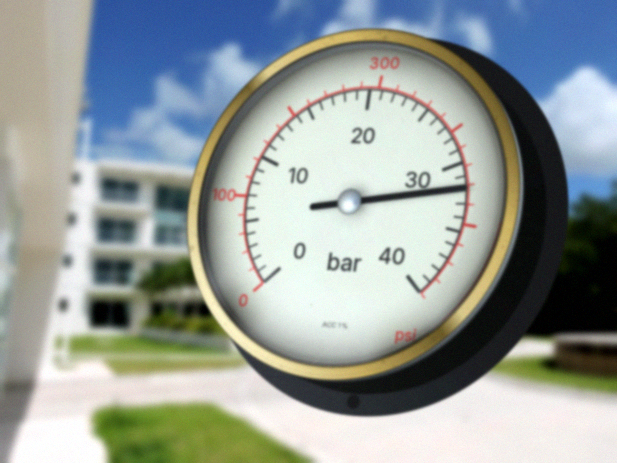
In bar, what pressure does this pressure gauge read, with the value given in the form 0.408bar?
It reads 32bar
